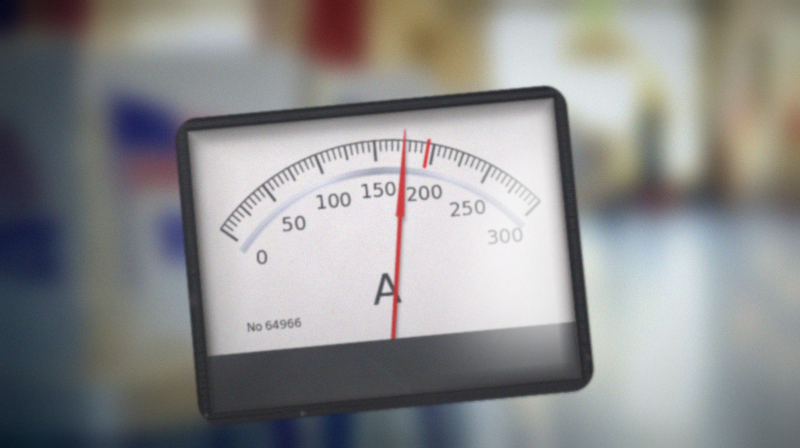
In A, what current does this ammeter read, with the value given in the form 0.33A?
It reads 175A
